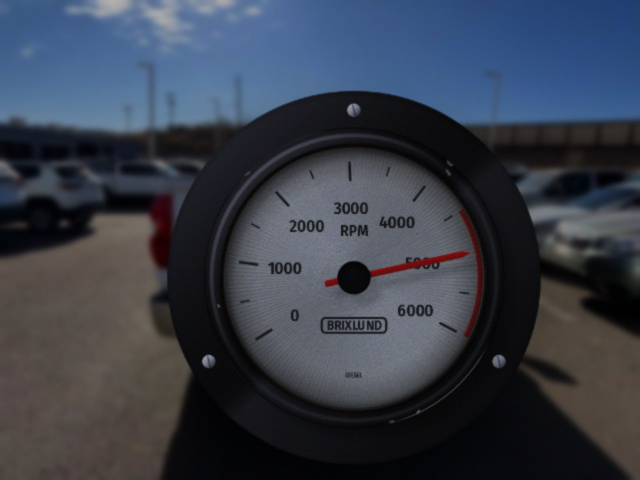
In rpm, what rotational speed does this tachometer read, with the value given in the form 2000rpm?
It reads 5000rpm
